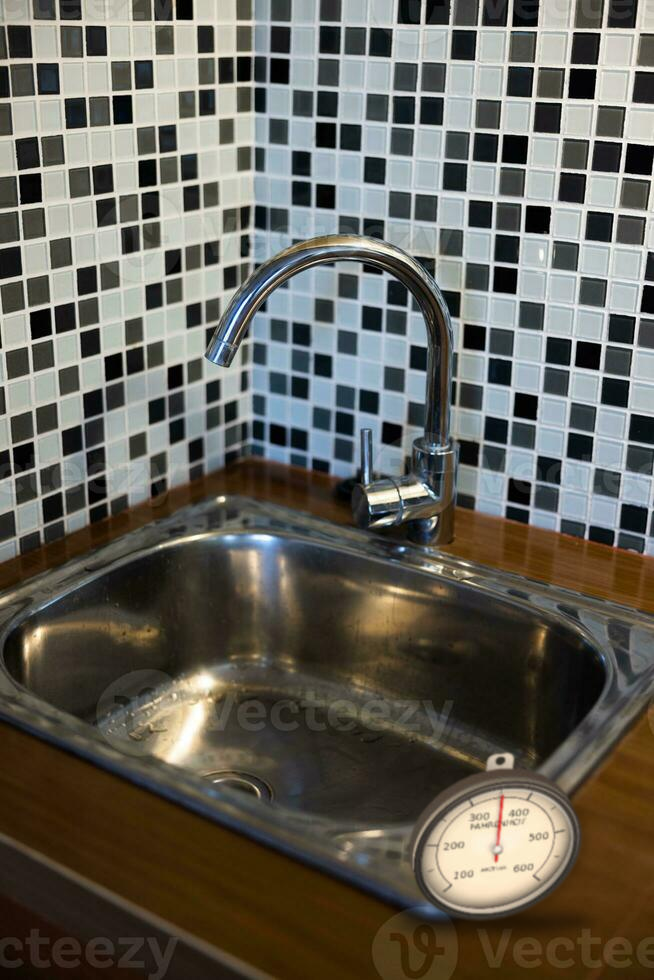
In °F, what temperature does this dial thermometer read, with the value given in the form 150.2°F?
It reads 350°F
